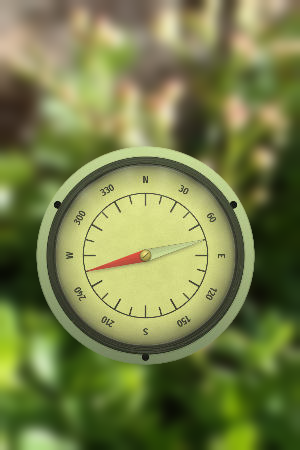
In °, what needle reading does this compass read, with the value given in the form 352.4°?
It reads 255°
